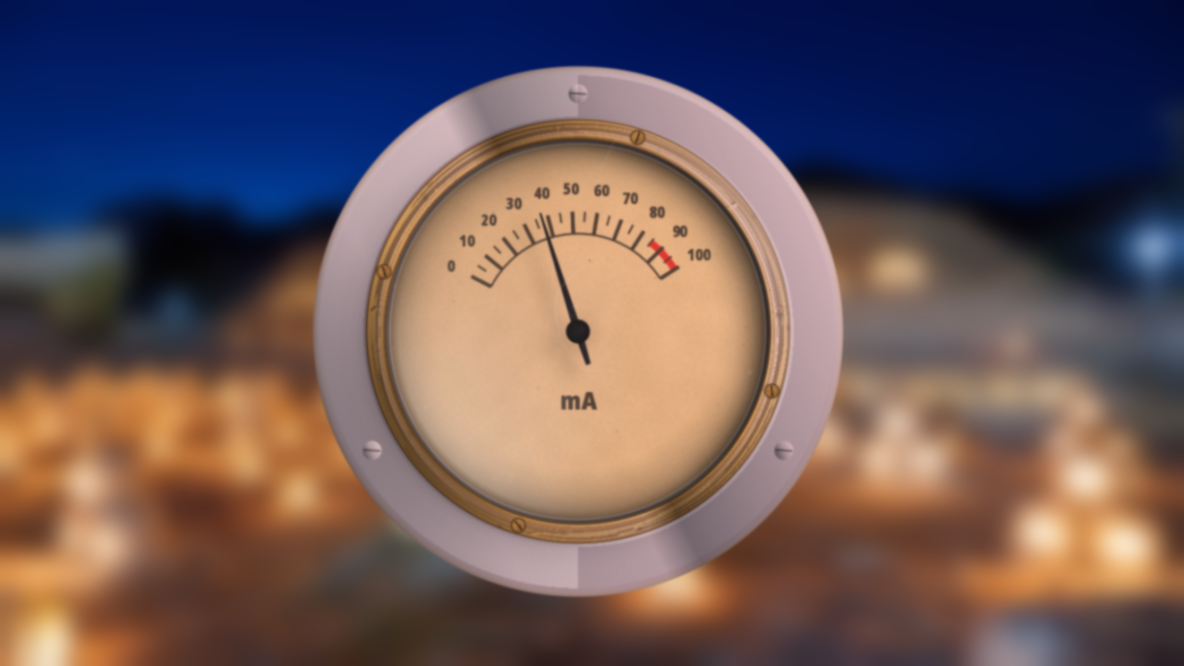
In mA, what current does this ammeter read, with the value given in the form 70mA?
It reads 37.5mA
